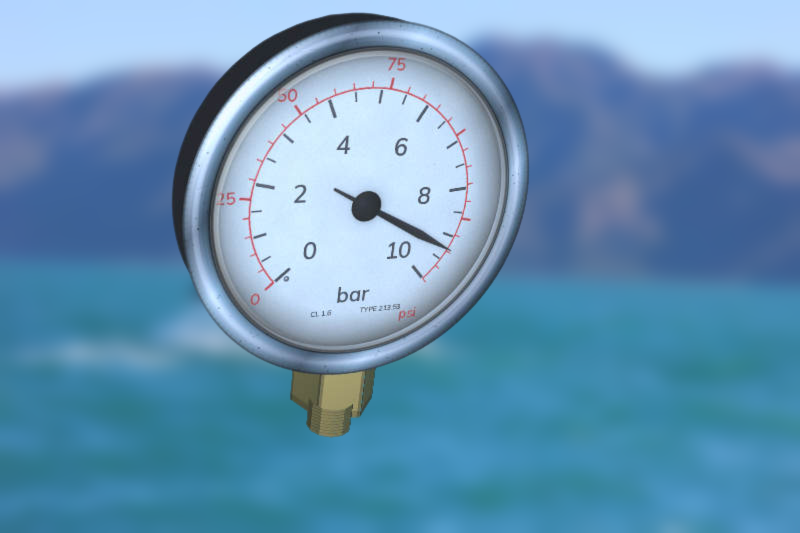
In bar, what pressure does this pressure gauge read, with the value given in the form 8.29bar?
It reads 9.25bar
